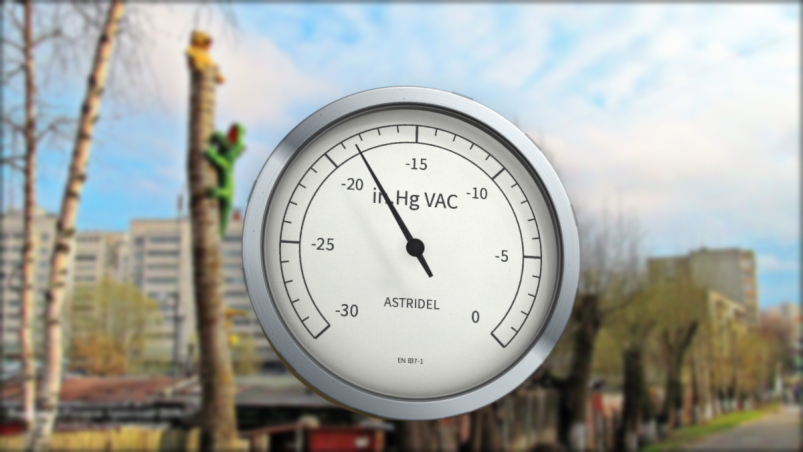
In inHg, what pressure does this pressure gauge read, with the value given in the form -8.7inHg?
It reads -18.5inHg
